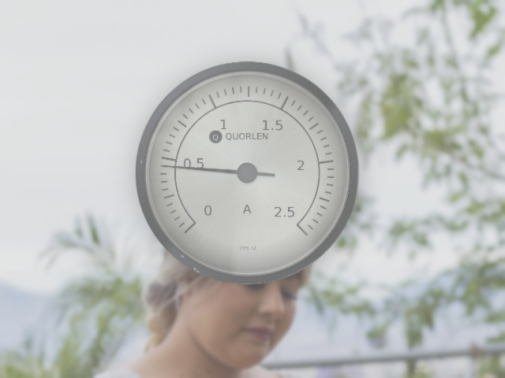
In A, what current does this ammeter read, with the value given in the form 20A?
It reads 0.45A
